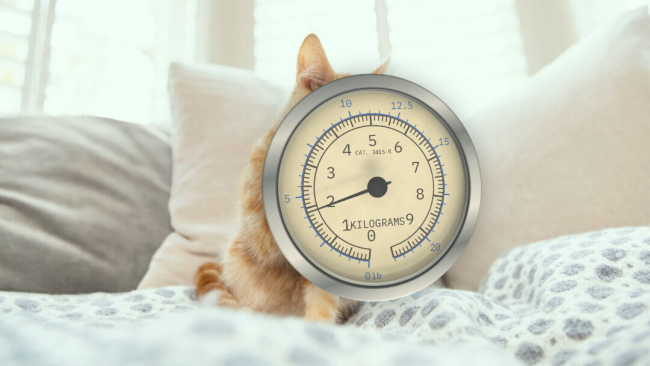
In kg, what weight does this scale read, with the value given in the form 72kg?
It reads 1.9kg
